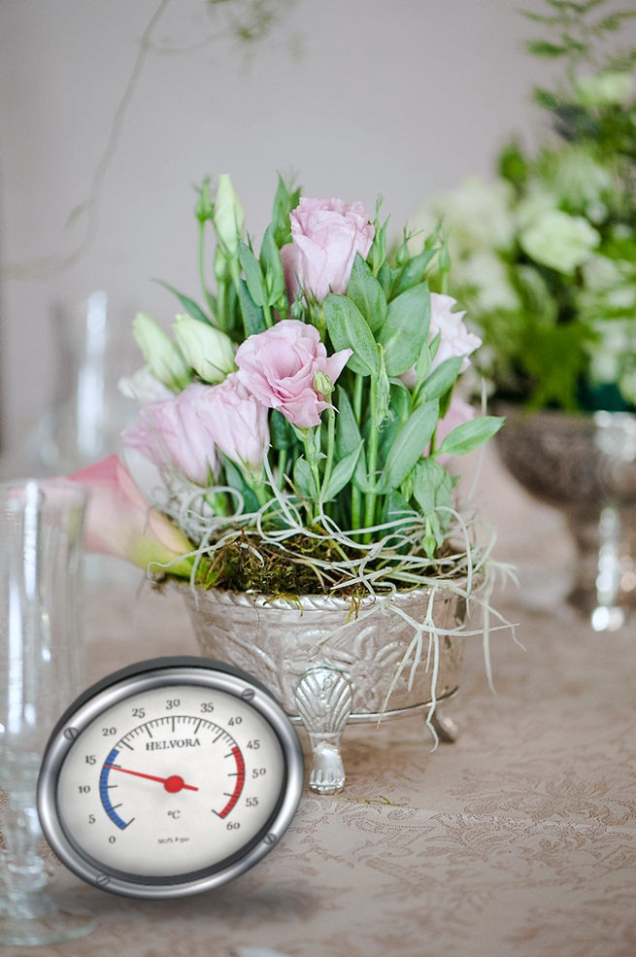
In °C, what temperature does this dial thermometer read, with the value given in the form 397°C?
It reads 15°C
